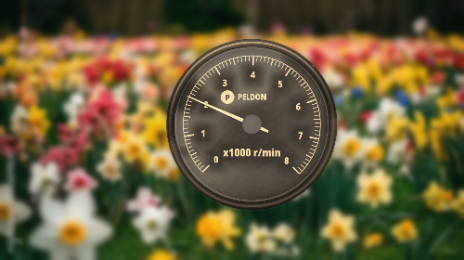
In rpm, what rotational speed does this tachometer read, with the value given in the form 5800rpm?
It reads 2000rpm
